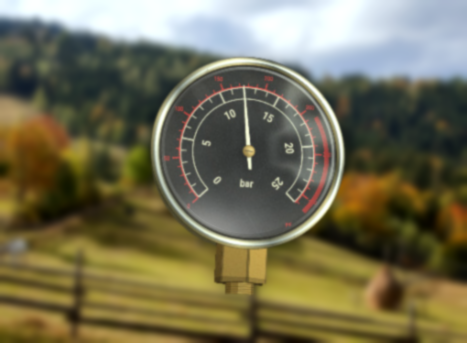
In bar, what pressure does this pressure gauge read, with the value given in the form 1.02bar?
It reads 12bar
